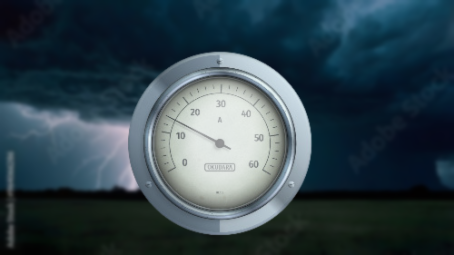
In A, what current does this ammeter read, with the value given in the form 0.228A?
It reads 14A
